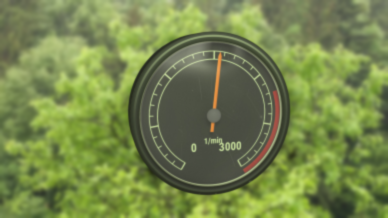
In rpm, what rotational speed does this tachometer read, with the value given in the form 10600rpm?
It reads 1550rpm
